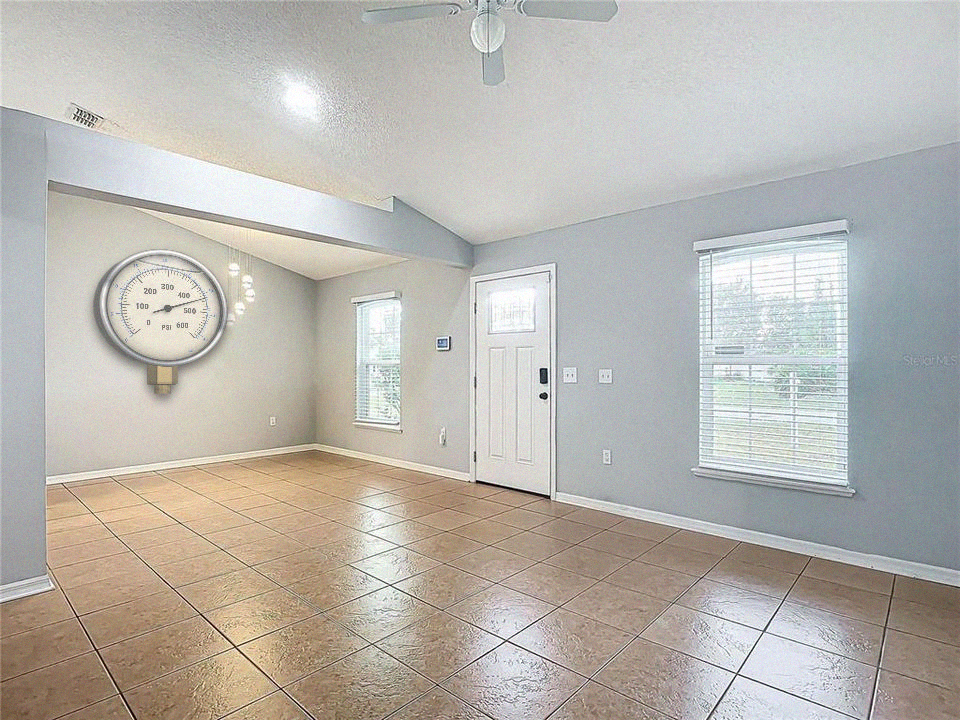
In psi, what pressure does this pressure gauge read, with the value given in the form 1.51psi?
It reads 450psi
